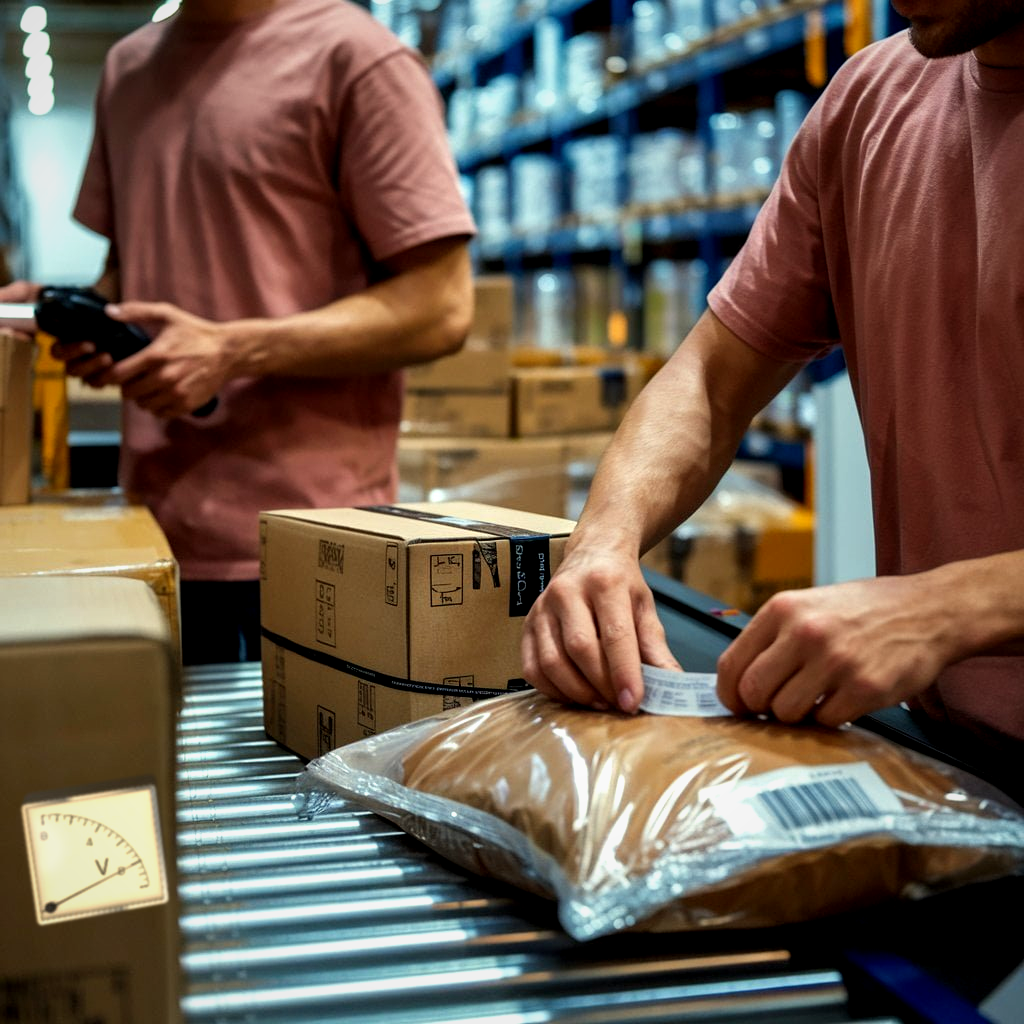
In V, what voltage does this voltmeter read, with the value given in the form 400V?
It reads 8V
